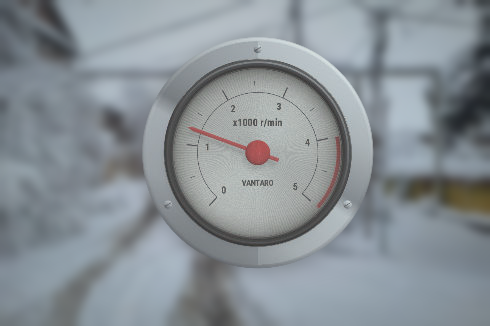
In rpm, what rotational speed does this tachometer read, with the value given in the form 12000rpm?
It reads 1250rpm
